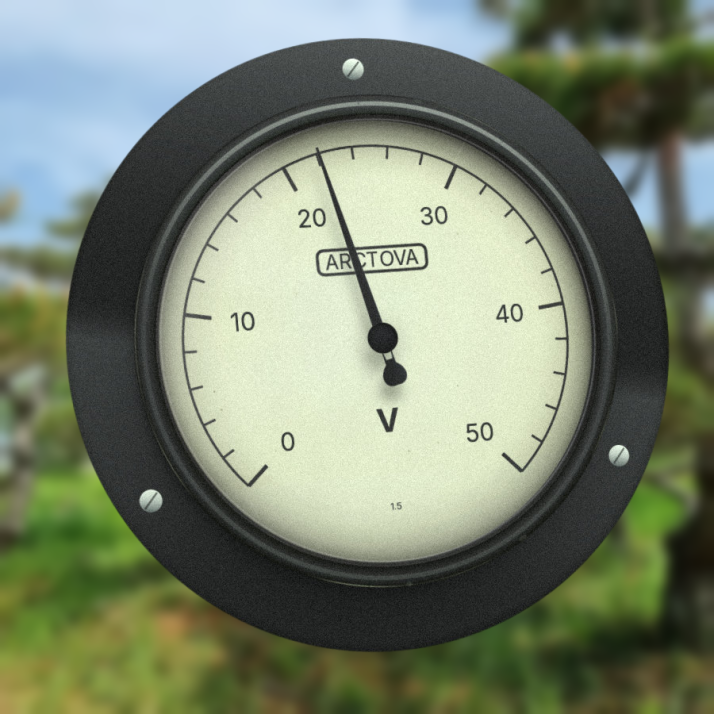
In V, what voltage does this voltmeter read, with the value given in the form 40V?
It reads 22V
